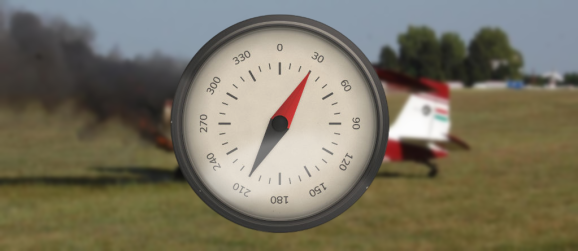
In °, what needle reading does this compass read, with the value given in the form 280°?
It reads 30°
